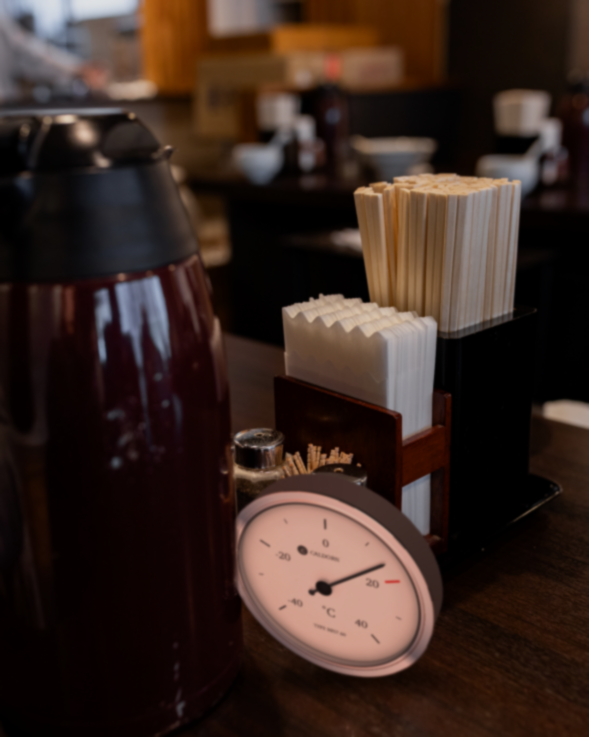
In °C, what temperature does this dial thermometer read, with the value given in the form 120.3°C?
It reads 15°C
